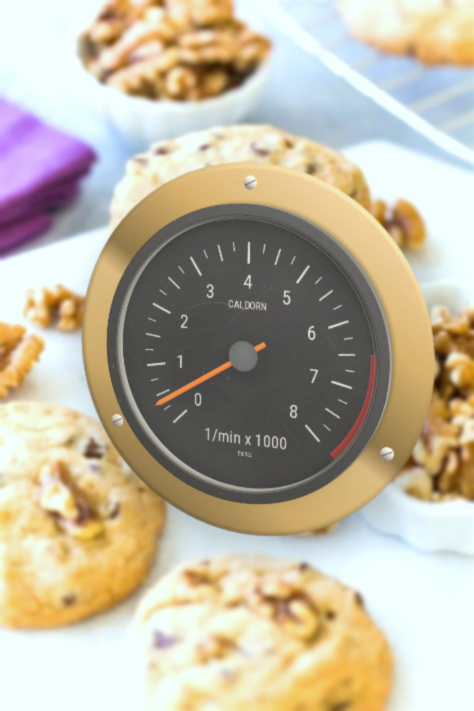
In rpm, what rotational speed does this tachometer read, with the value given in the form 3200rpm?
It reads 375rpm
